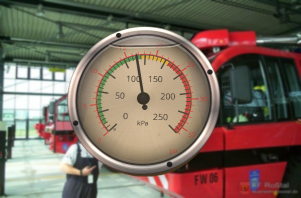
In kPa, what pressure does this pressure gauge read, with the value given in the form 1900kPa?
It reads 115kPa
